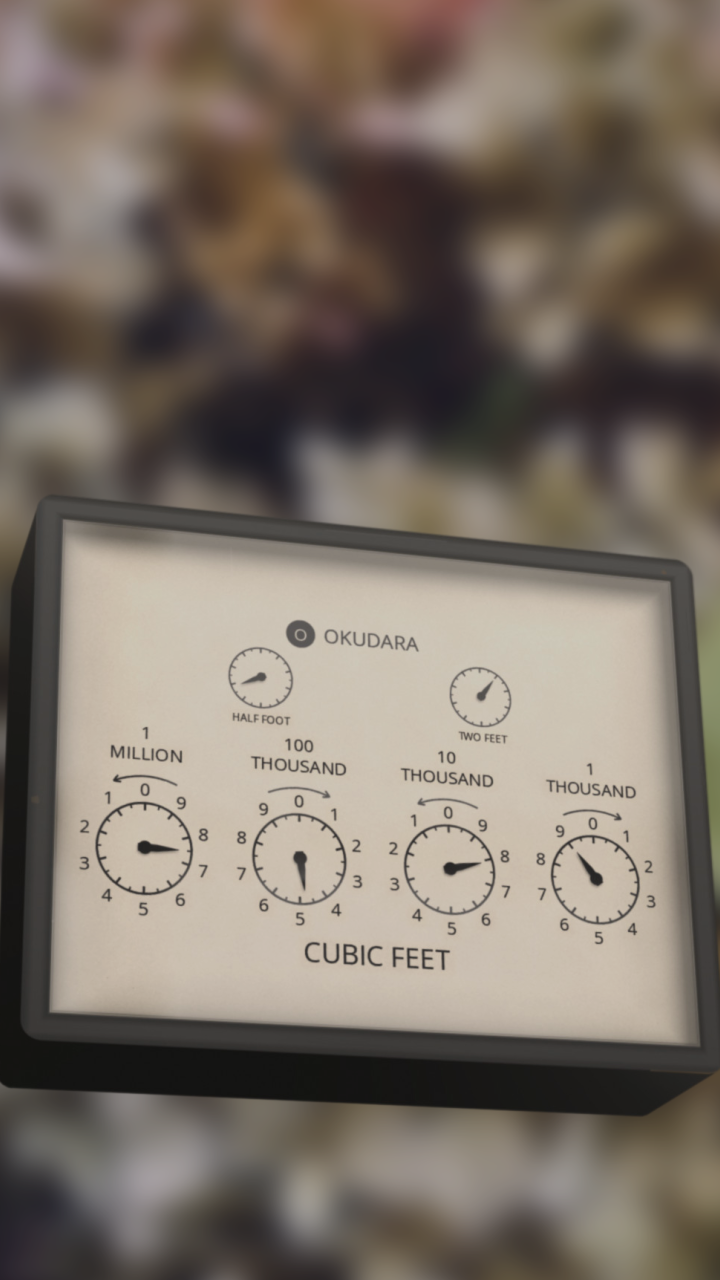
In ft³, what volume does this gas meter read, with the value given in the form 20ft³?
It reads 747900ft³
